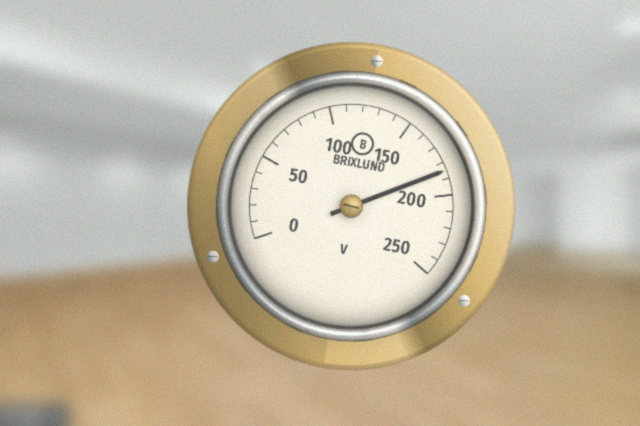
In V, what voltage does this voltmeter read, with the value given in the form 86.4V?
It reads 185V
